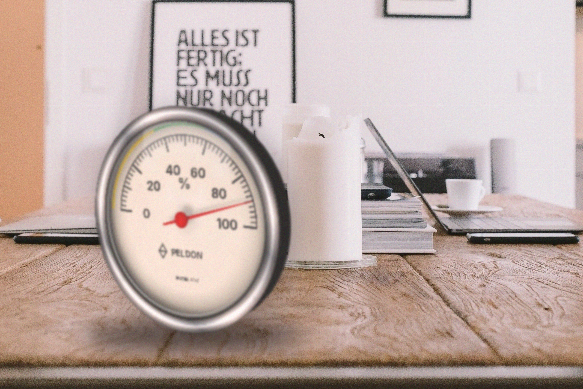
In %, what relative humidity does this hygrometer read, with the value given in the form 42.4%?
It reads 90%
